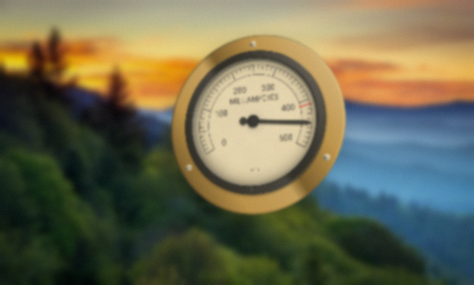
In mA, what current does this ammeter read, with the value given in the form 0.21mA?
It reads 450mA
